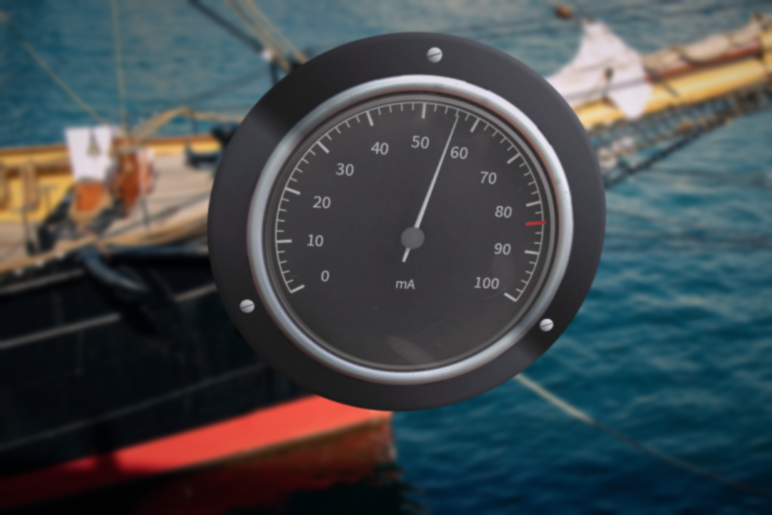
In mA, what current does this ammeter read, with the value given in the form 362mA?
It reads 56mA
